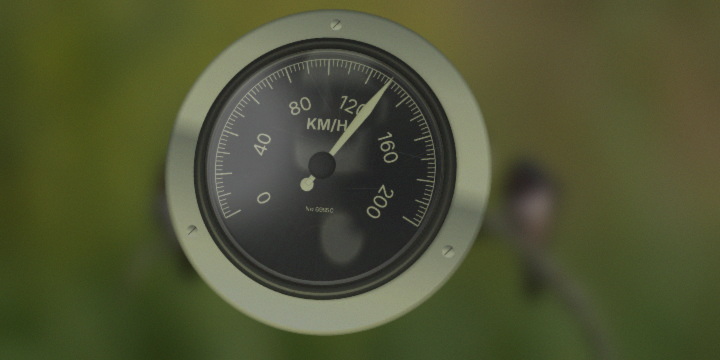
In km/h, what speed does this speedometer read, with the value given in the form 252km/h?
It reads 130km/h
